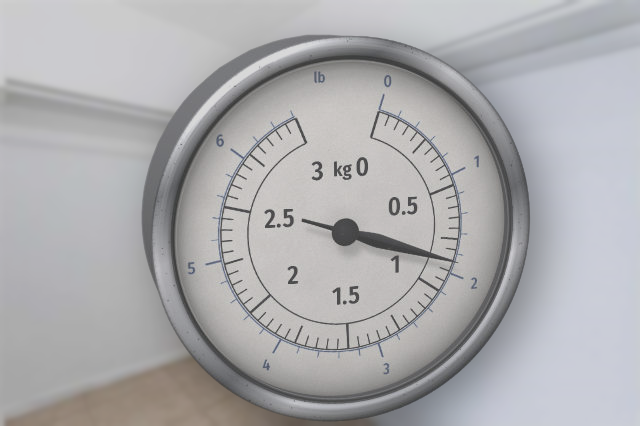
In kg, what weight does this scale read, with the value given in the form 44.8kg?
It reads 0.85kg
